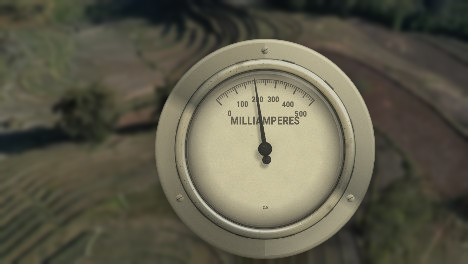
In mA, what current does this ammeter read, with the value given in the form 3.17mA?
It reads 200mA
